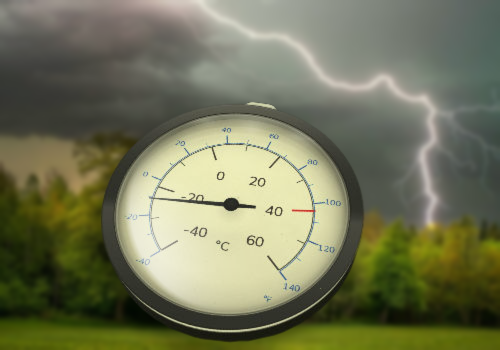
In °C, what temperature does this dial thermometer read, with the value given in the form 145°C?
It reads -25°C
